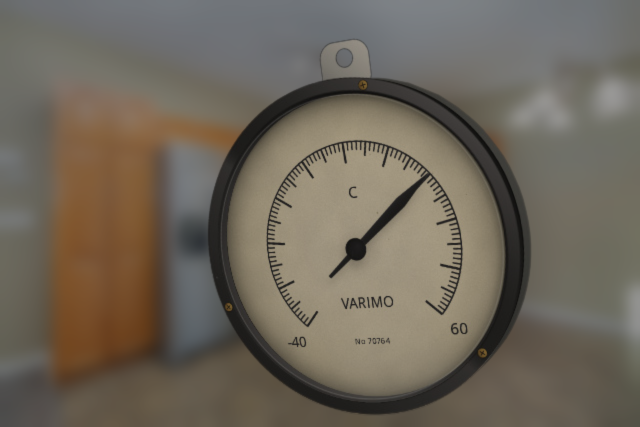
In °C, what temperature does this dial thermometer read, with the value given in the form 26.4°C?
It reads 30°C
